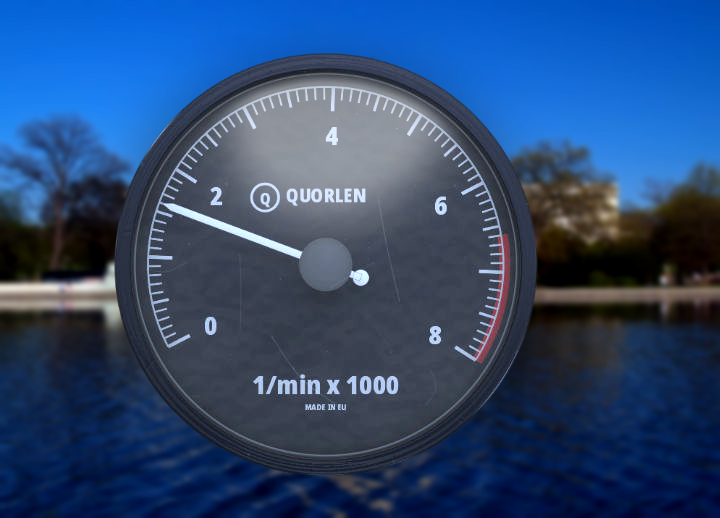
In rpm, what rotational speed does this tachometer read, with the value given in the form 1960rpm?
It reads 1600rpm
